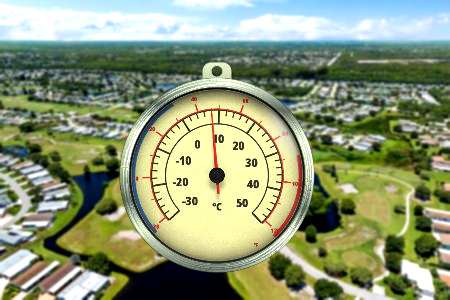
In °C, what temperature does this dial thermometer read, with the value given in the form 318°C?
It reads 8°C
